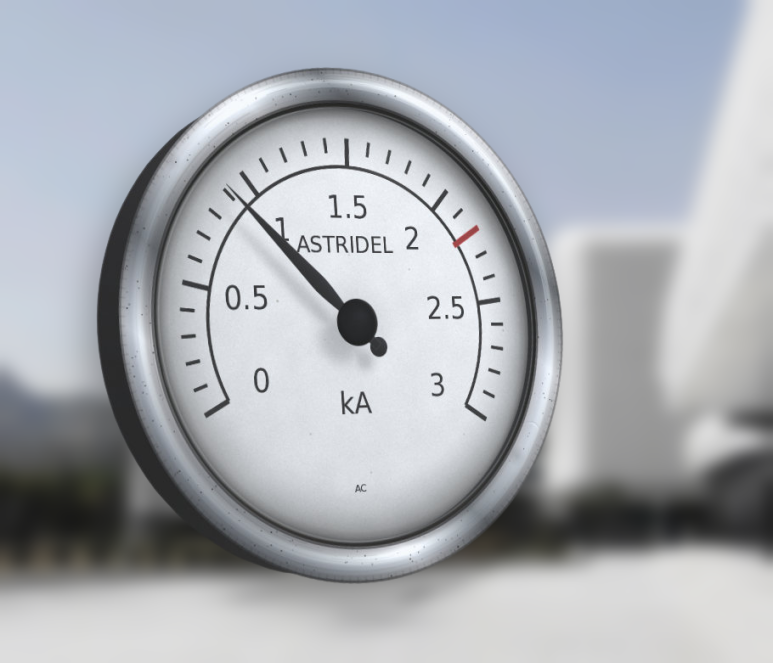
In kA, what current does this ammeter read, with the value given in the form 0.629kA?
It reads 0.9kA
